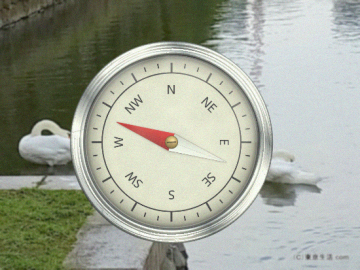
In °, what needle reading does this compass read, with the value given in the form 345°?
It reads 290°
